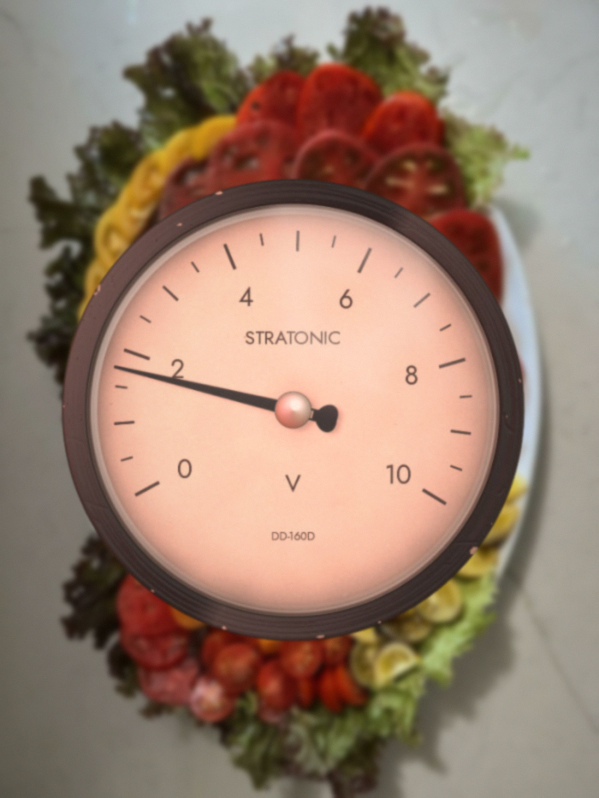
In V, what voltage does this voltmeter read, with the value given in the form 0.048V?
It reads 1.75V
